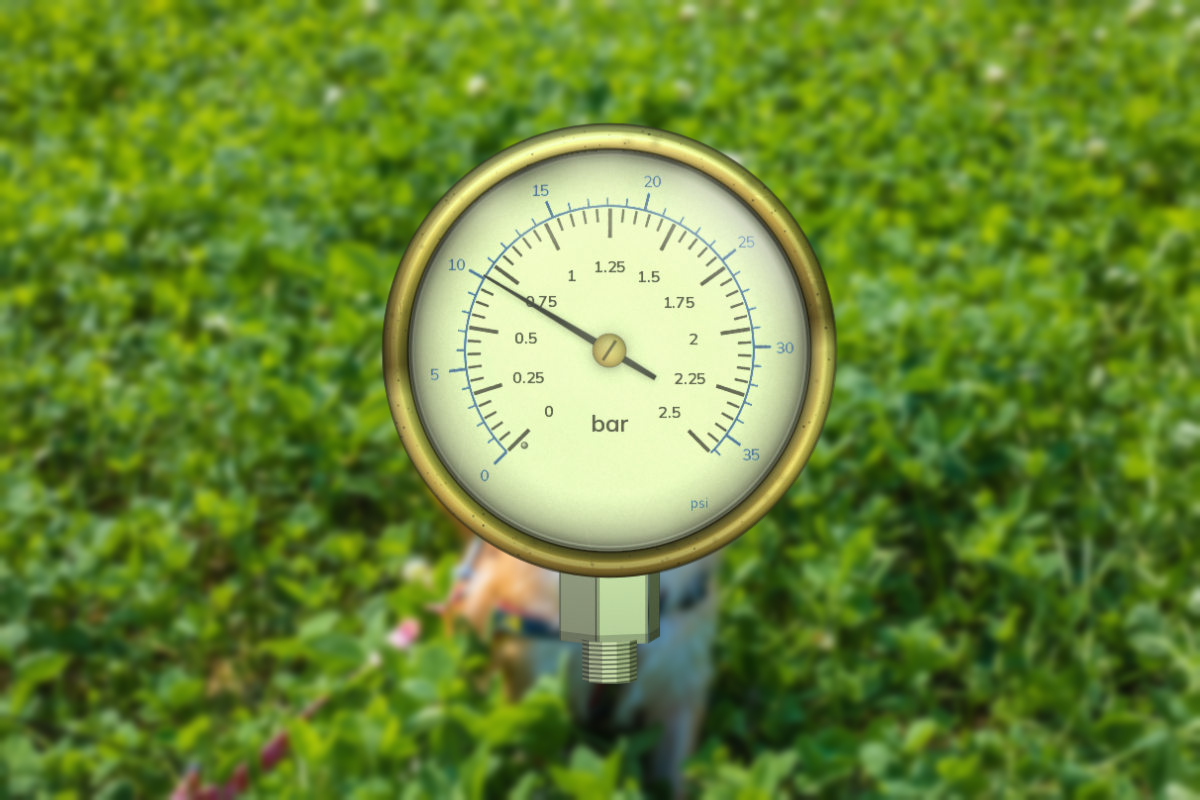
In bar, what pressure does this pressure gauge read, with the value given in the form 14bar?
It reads 0.7bar
